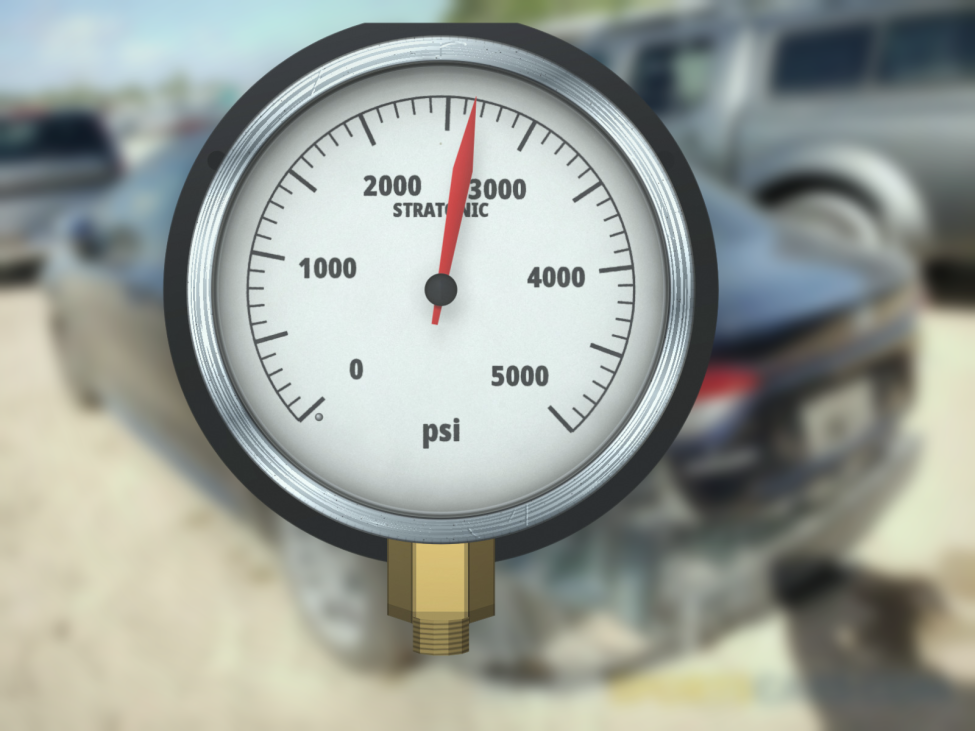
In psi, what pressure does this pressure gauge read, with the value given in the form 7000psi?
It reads 2650psi
